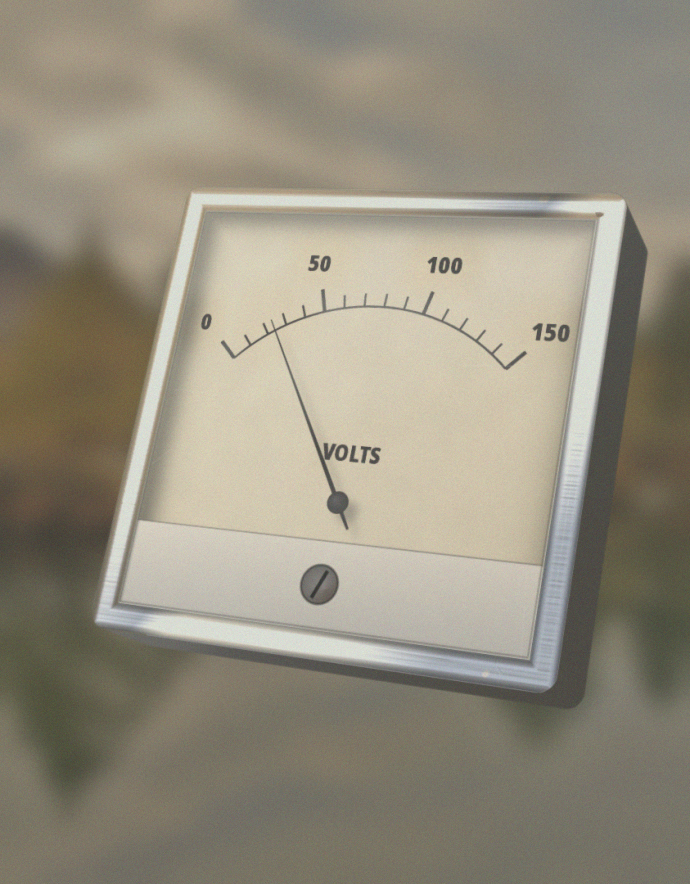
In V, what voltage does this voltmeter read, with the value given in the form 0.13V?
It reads 25V
